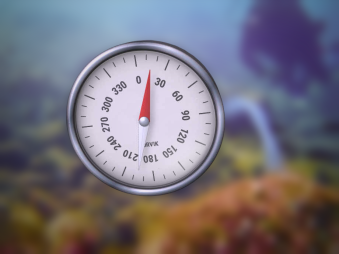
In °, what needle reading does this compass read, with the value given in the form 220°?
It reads 15°
